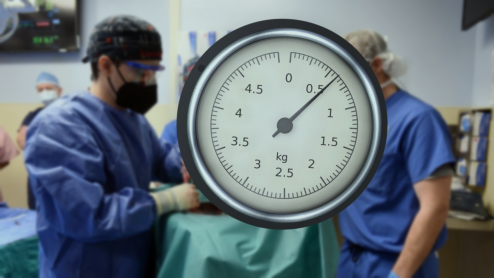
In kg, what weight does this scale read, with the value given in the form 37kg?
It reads 0.6kg
